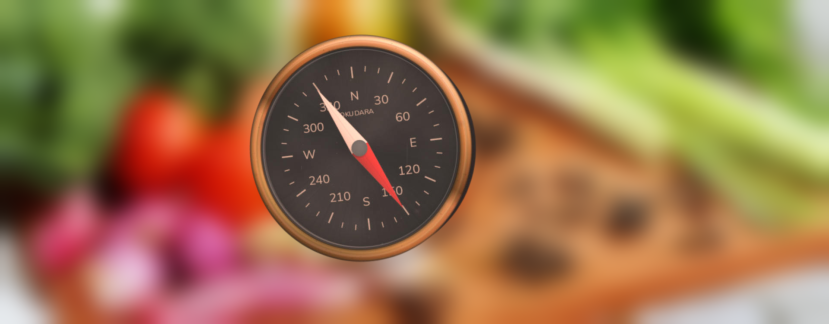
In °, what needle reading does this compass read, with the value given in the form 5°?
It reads 150°
